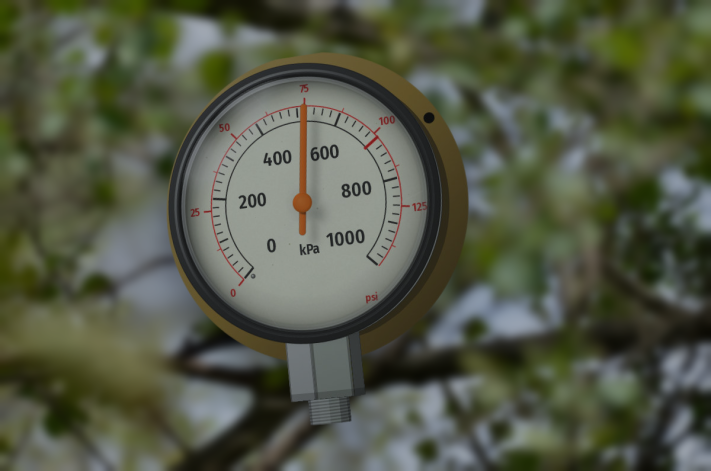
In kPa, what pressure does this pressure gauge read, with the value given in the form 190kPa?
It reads 520kPa
